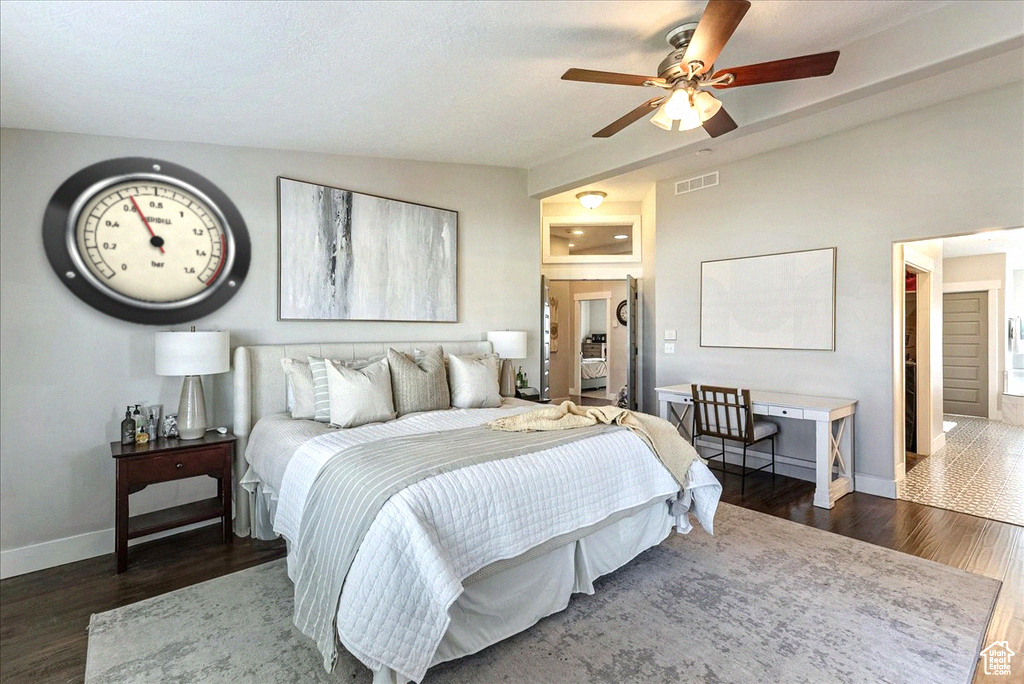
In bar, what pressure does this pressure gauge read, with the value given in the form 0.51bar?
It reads 0.65bar
